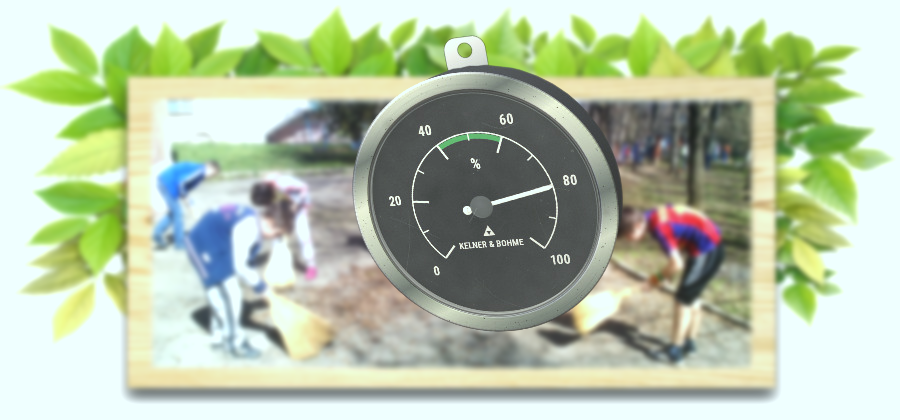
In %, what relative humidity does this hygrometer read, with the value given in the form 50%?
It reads 80%
